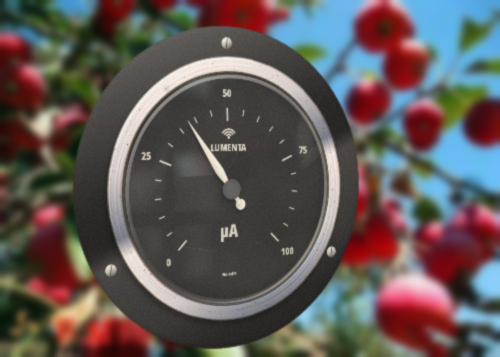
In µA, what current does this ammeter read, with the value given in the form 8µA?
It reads 37.5µA
